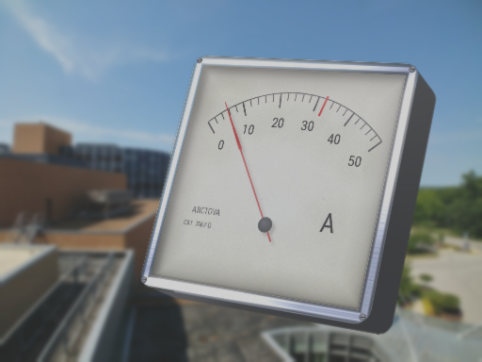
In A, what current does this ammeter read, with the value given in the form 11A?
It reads 6A
